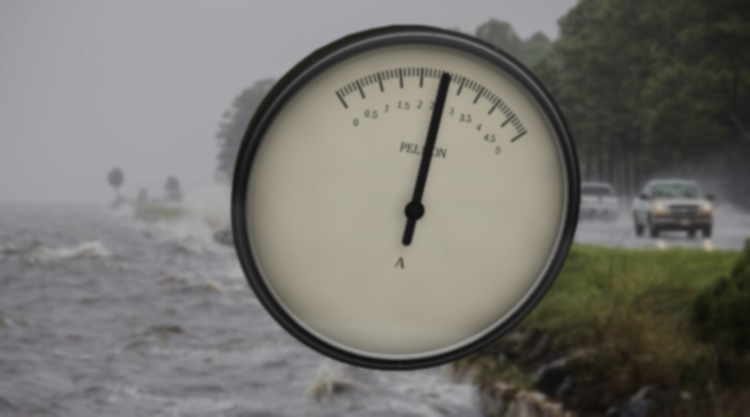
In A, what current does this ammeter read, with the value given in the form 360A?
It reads 2.5A
